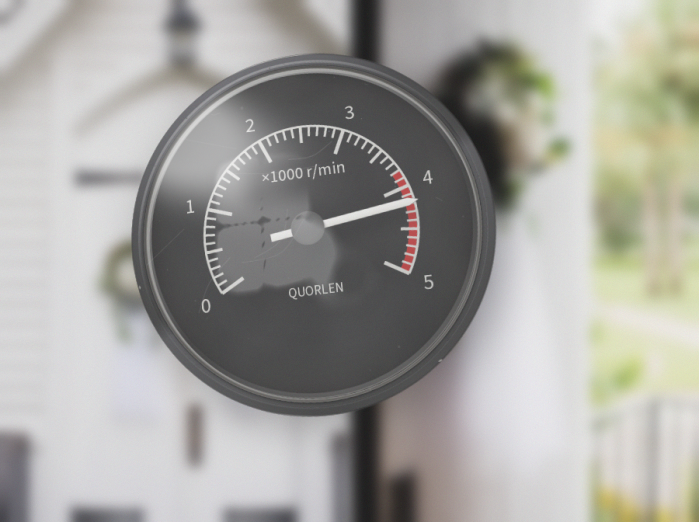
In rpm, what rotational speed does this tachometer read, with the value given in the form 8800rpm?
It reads 4200rpm
